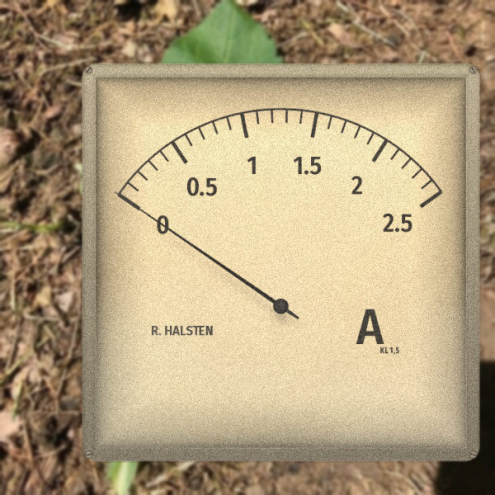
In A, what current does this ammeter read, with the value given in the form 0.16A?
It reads 0A
